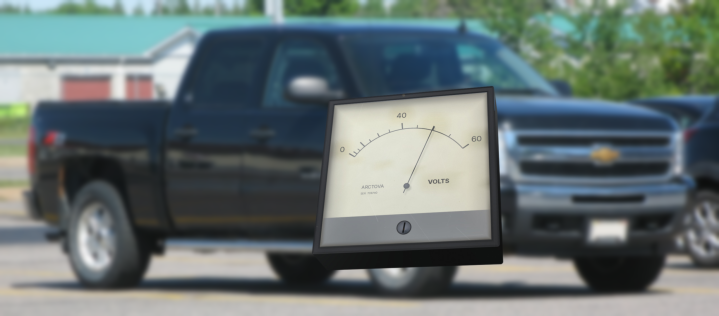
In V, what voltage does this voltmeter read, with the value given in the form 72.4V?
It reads 50V
